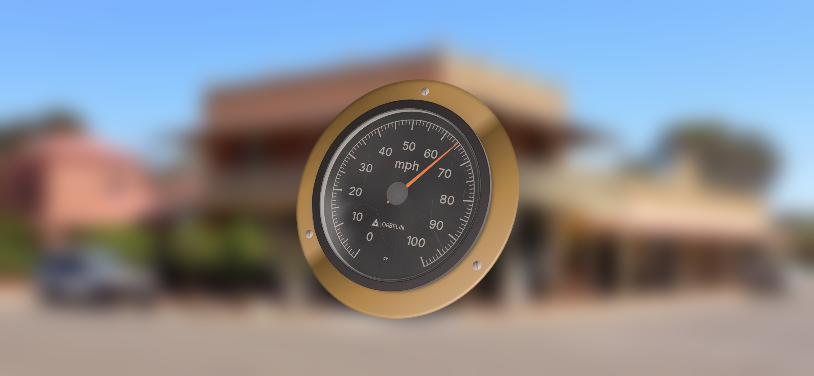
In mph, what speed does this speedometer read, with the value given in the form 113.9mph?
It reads 65mph
